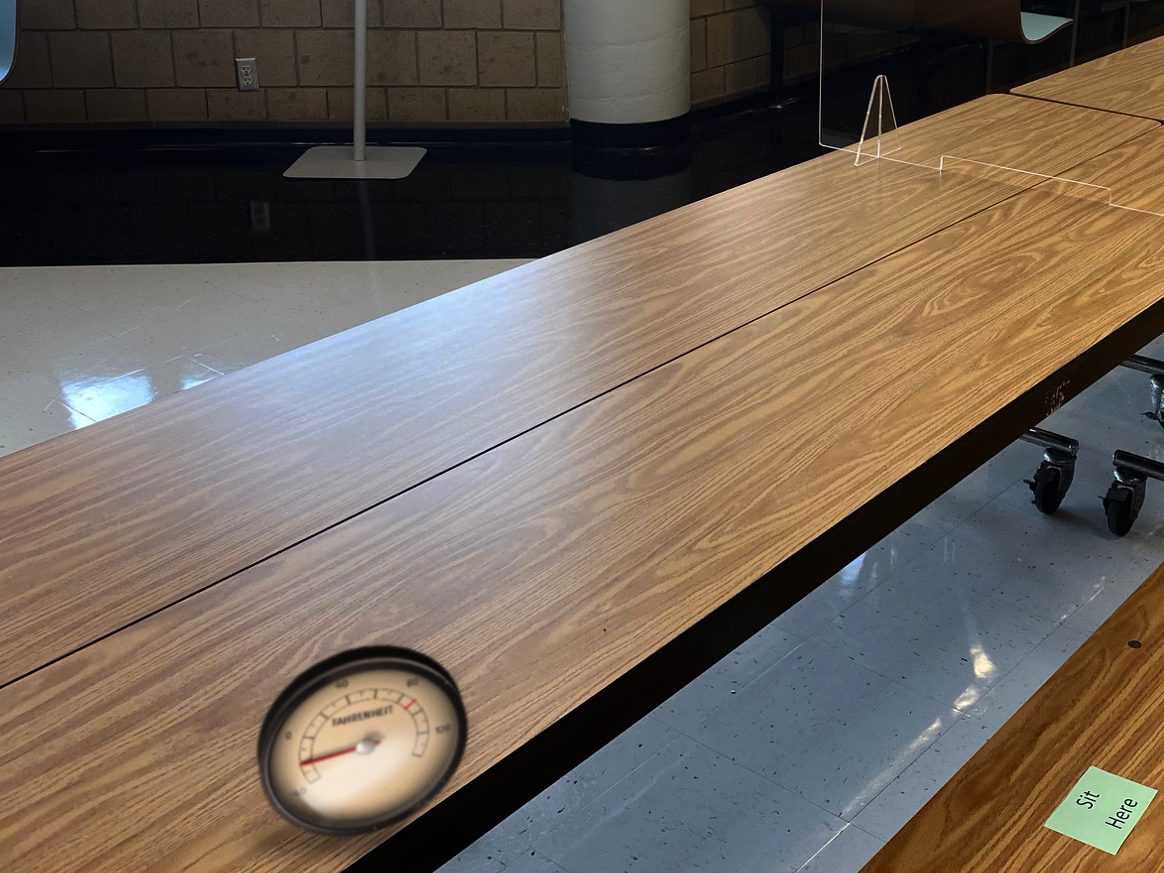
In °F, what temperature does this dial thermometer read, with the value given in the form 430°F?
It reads -20°F
